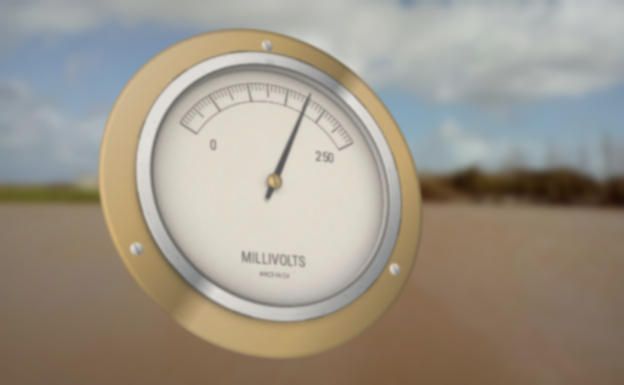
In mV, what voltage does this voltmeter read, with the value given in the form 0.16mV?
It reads 175mV
